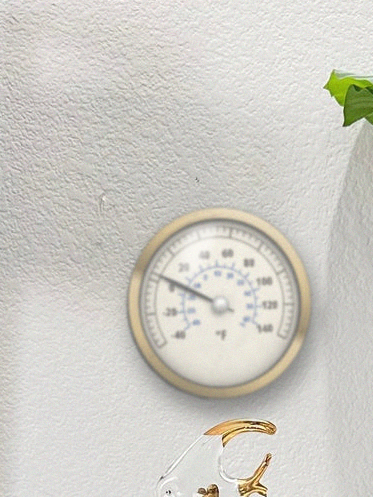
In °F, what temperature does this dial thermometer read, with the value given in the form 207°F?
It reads 4°F
